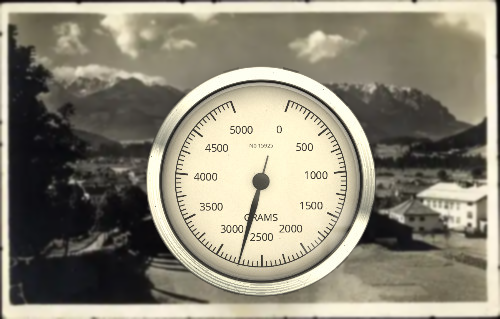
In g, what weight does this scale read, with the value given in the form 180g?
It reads 2750g
